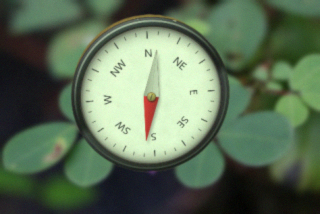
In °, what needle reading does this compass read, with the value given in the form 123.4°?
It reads 190°
